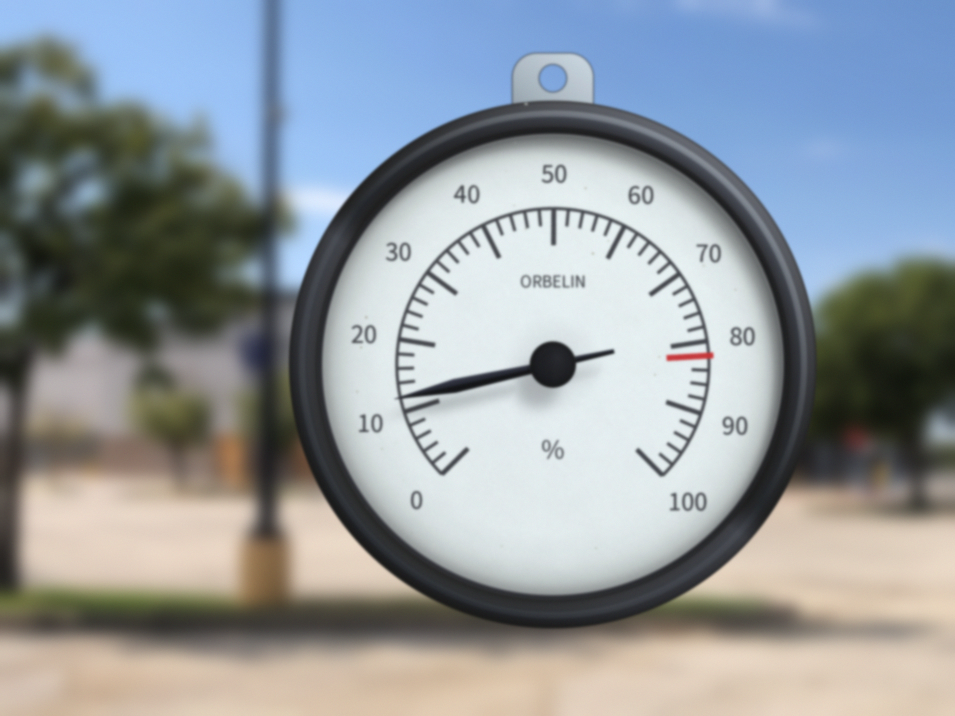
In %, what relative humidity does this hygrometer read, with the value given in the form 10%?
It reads 12%
